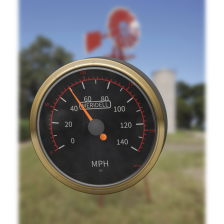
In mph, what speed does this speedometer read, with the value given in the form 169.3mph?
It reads 50mph
